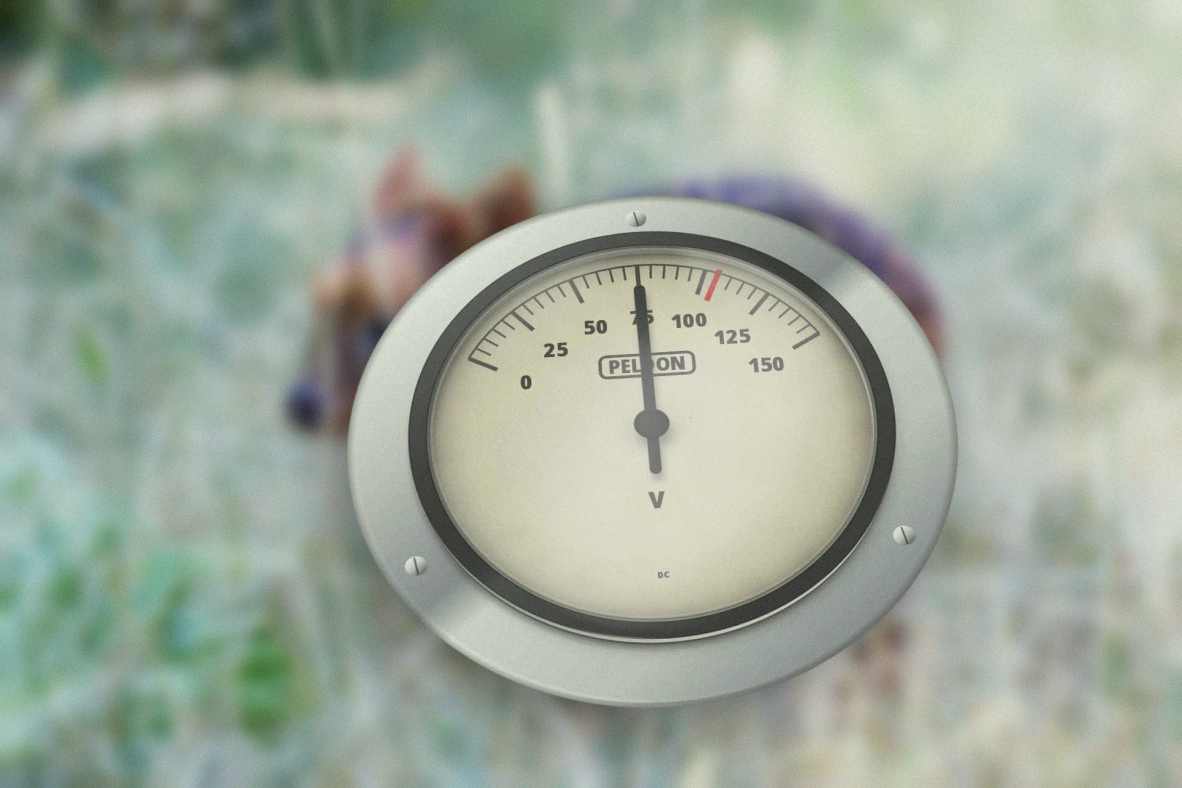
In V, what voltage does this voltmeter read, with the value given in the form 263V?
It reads 75V
